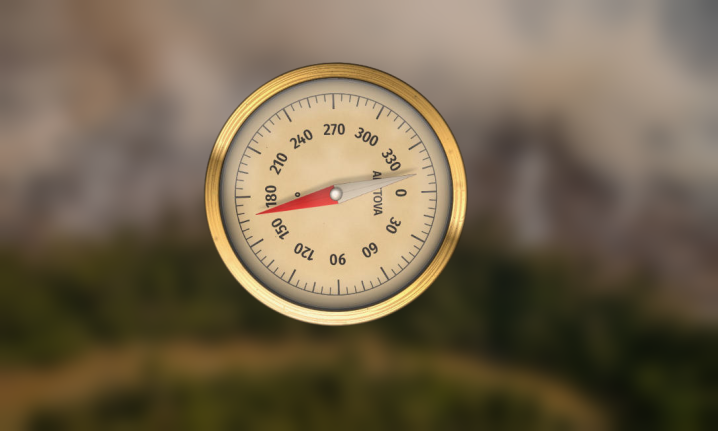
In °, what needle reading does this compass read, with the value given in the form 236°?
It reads 167.5°
